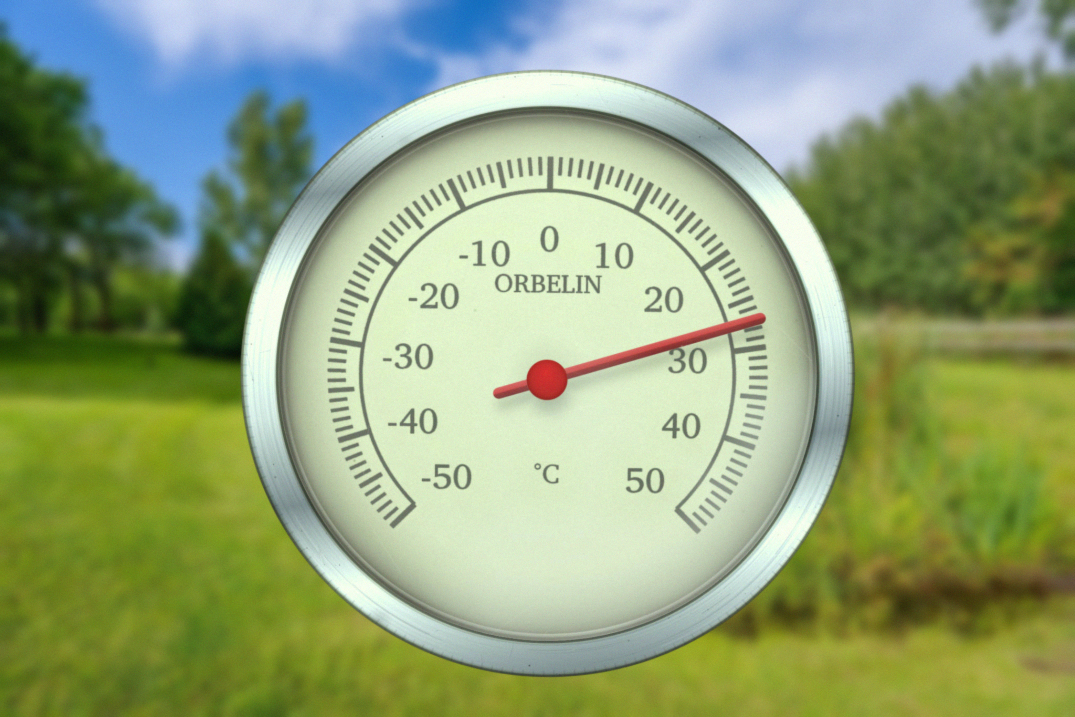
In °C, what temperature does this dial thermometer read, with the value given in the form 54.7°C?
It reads 27°C
